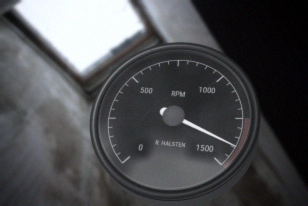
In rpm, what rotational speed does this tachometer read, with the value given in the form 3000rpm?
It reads 1400rpm
